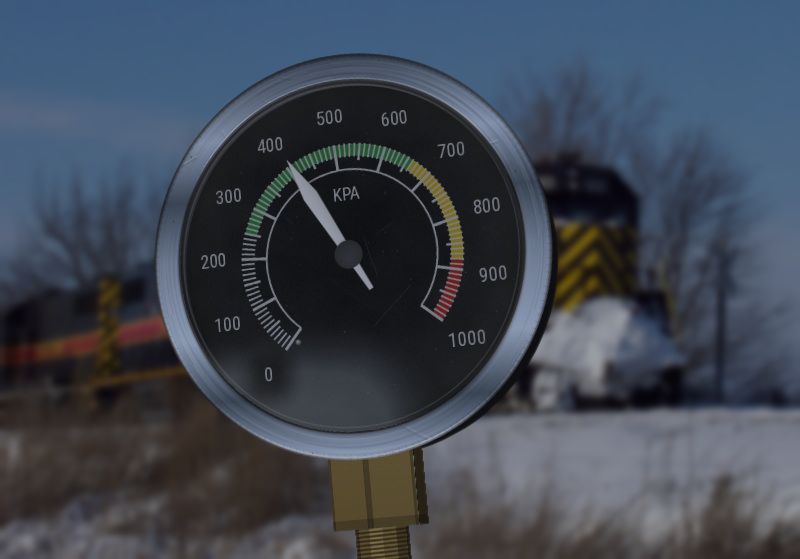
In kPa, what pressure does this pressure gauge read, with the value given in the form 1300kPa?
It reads 410kPa
